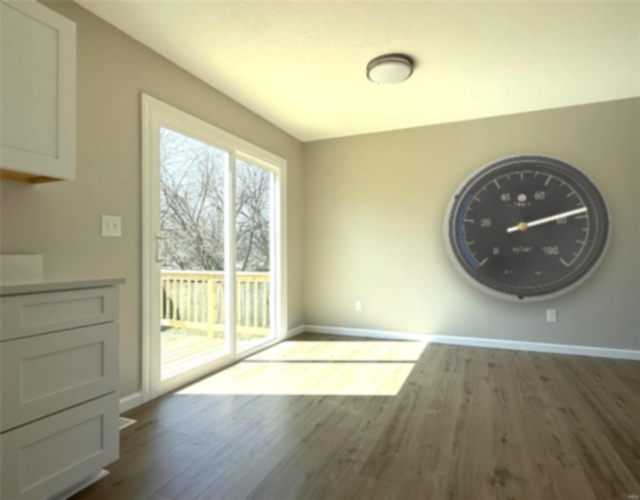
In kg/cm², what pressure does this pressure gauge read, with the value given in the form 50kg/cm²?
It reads 77.5kg/cm²
